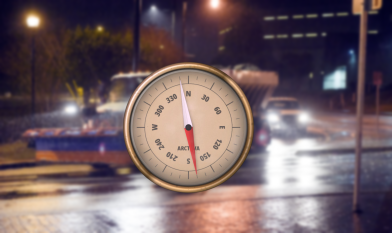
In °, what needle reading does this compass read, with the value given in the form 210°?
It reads 170°
